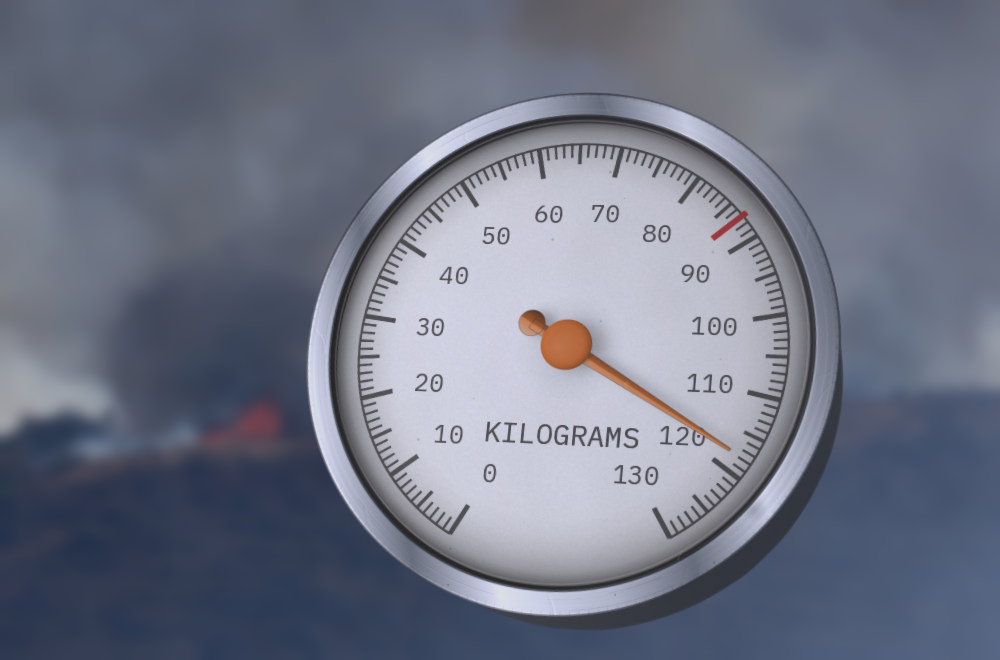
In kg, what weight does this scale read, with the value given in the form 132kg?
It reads 118kg
